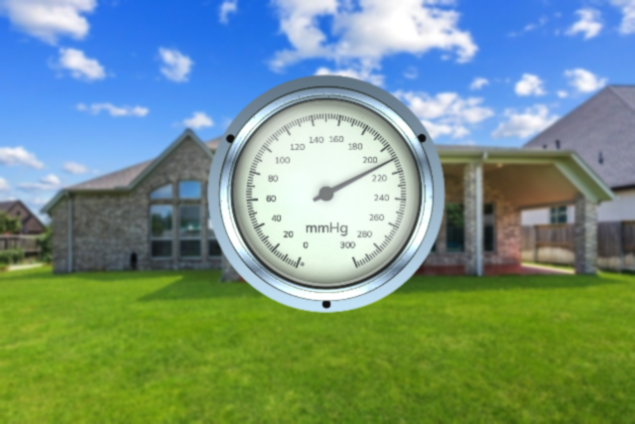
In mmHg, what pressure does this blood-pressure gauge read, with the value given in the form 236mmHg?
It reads 210mmHg
